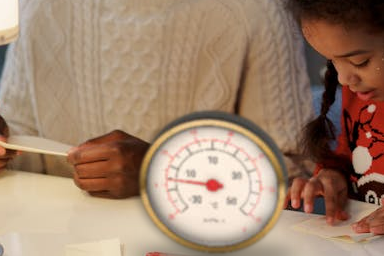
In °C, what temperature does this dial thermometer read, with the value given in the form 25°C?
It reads -15°C
